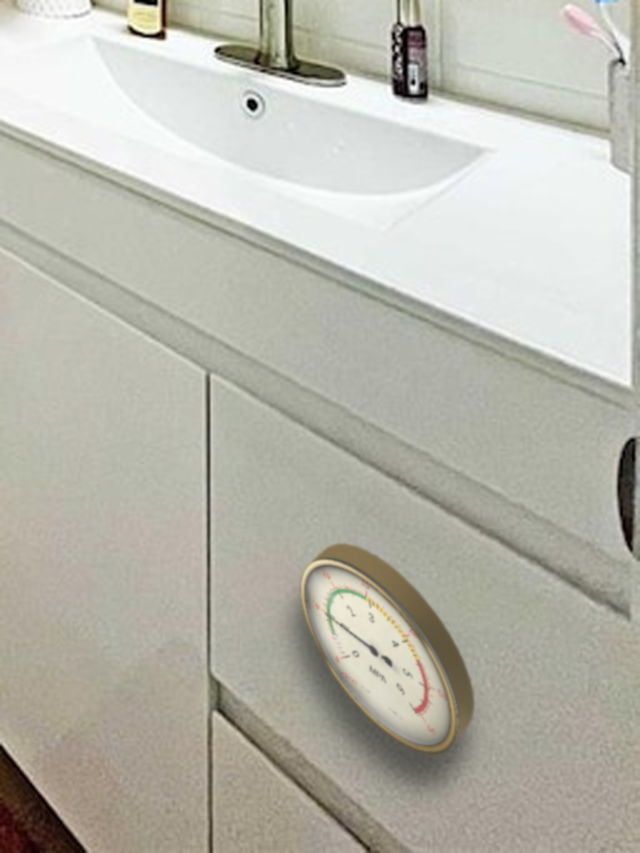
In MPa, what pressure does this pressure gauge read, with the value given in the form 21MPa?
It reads 1MPa
